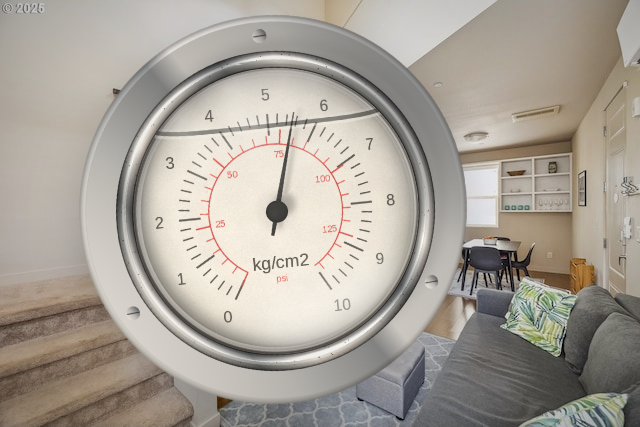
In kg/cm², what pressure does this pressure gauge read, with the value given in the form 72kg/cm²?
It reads 5.5kg/cm²
